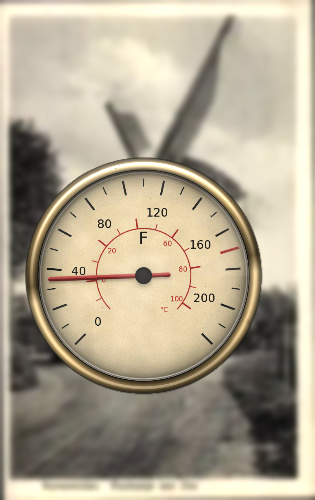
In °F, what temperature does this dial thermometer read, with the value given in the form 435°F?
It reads 35°F
